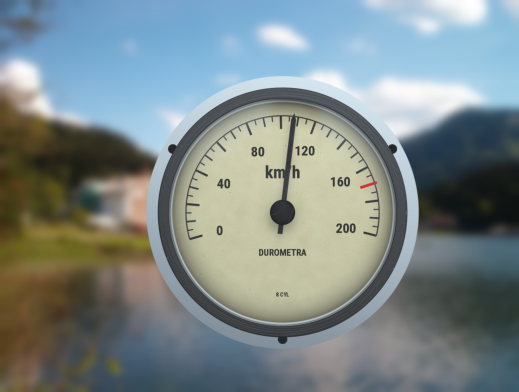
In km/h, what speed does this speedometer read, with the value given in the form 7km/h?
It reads 107.5km/h
